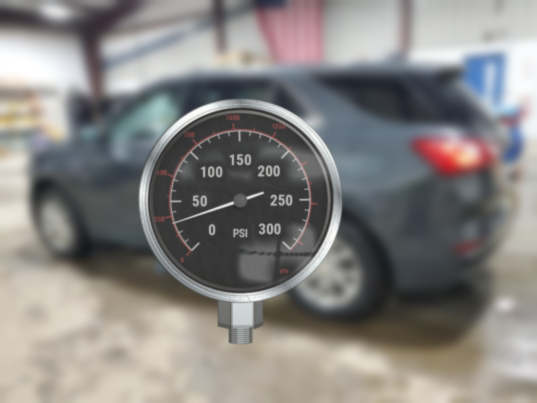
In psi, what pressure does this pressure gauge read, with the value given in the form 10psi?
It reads 30psi
